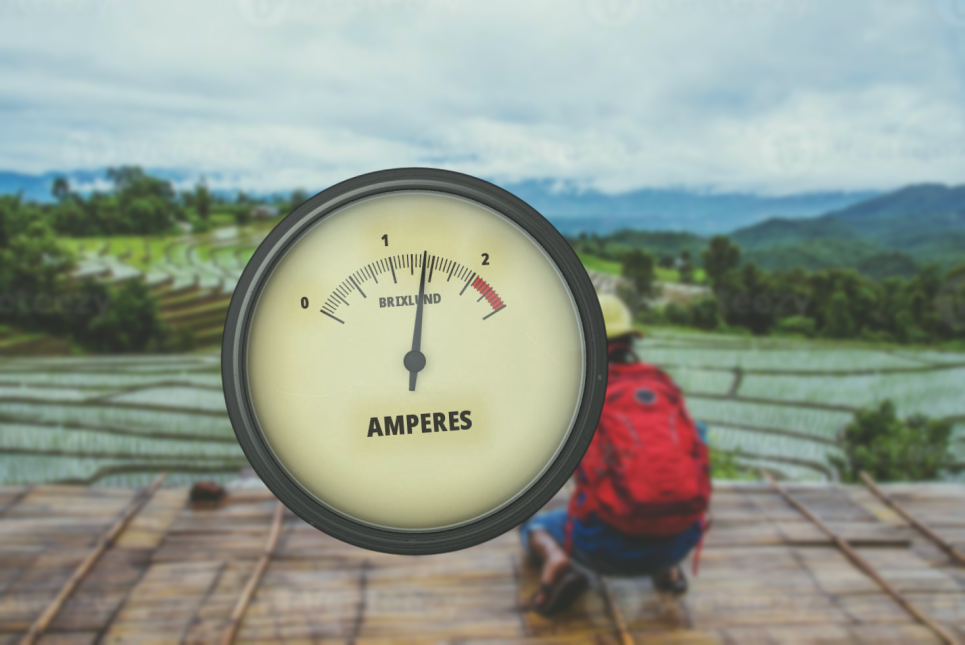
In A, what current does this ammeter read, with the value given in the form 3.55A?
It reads 1.4A
